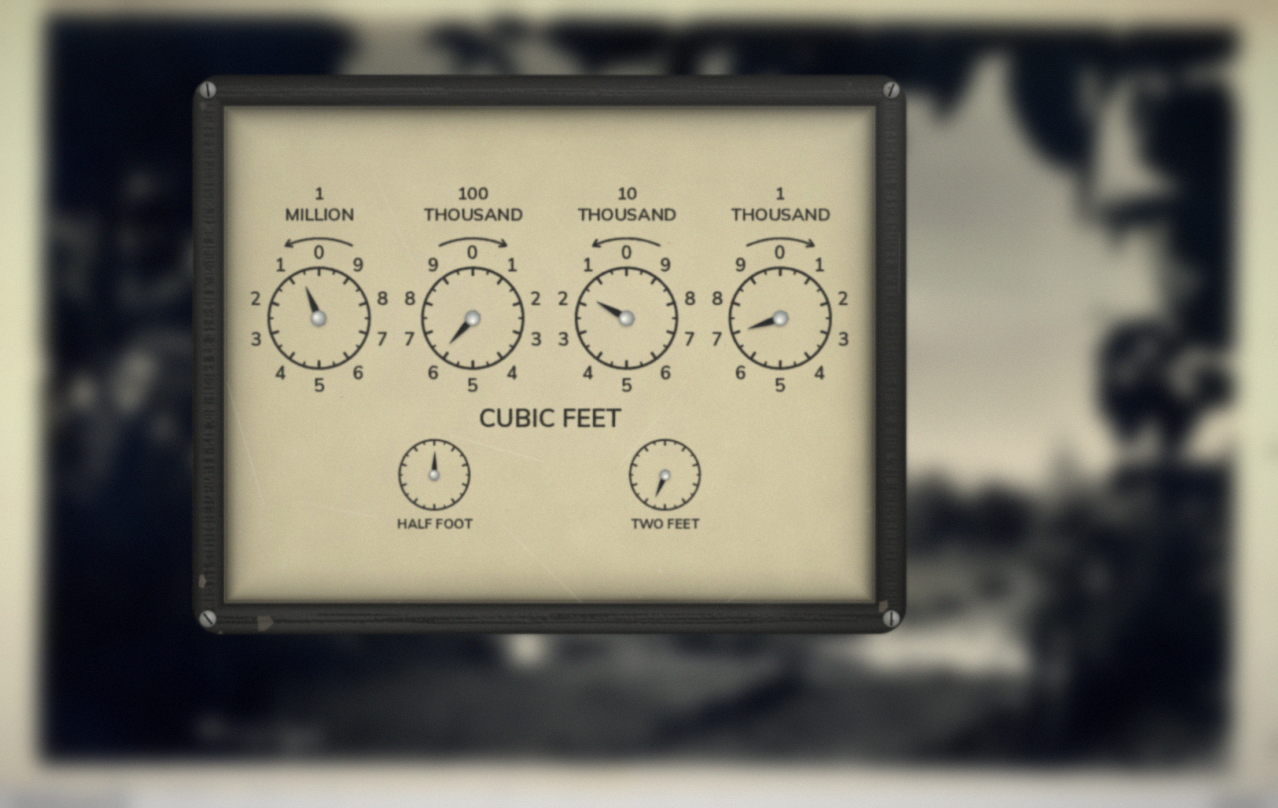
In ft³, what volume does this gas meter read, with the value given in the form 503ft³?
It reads 61700ft³
